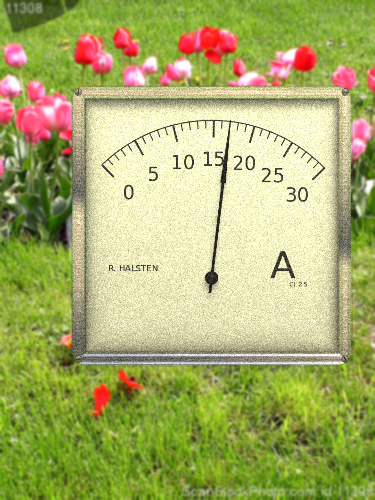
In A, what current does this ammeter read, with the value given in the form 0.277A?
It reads 17A
